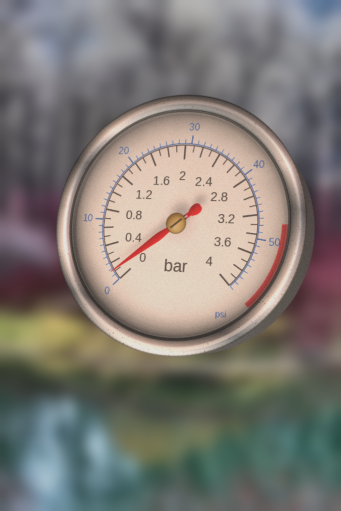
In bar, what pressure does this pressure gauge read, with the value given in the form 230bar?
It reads 0.1bar
